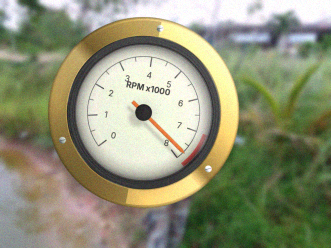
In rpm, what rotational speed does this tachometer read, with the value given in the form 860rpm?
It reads 7750rpm
